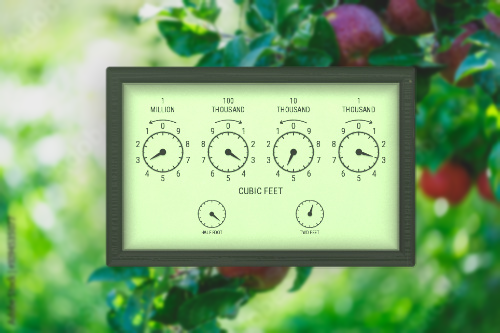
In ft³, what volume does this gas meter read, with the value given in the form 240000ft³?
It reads 334300ft³
